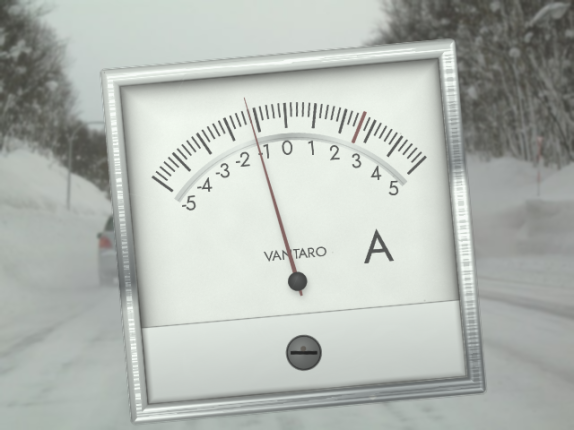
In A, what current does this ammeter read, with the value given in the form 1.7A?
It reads -1.2A
